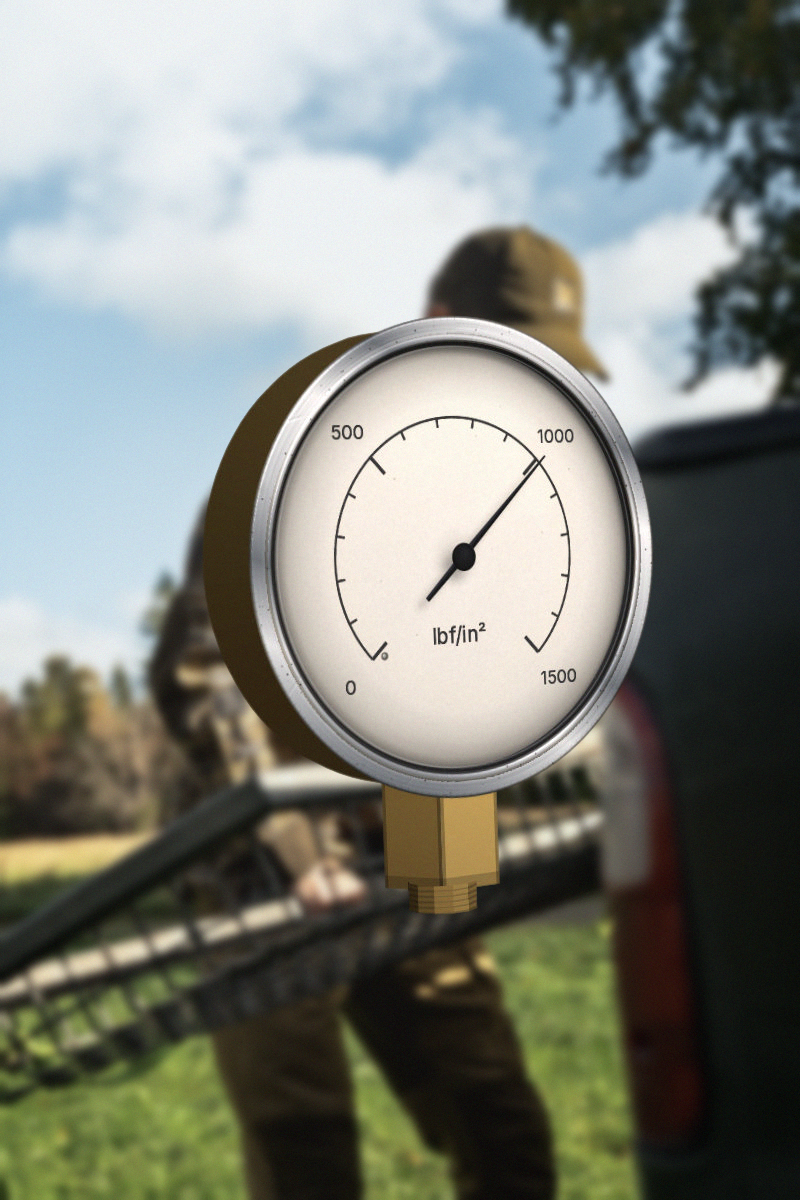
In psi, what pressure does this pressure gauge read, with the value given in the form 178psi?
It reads 1000psi
